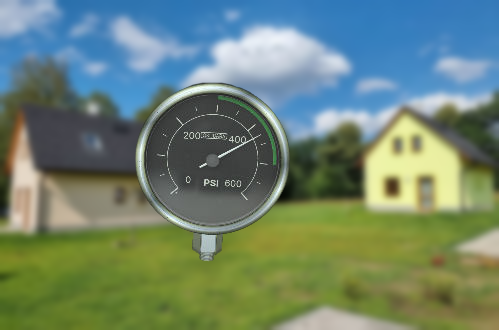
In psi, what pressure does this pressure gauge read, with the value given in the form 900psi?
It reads 425psi
